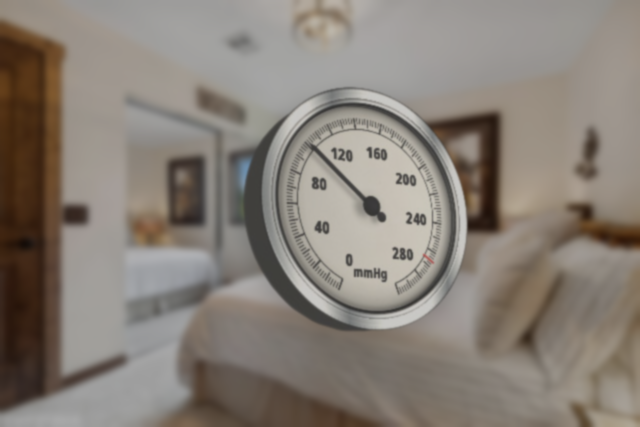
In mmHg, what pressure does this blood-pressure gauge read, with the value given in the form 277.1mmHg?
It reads 100mmHg
